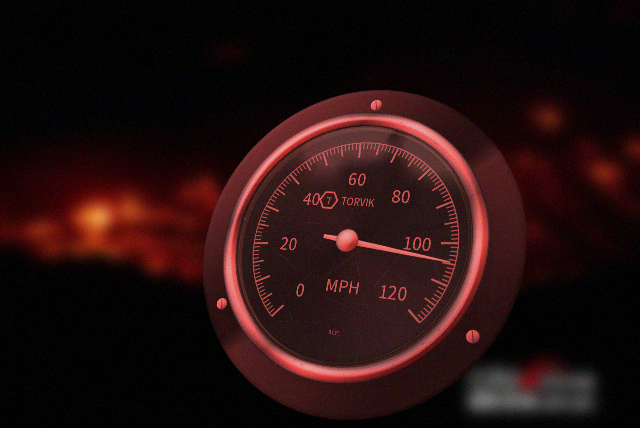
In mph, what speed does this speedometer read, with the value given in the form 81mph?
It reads 105mph
